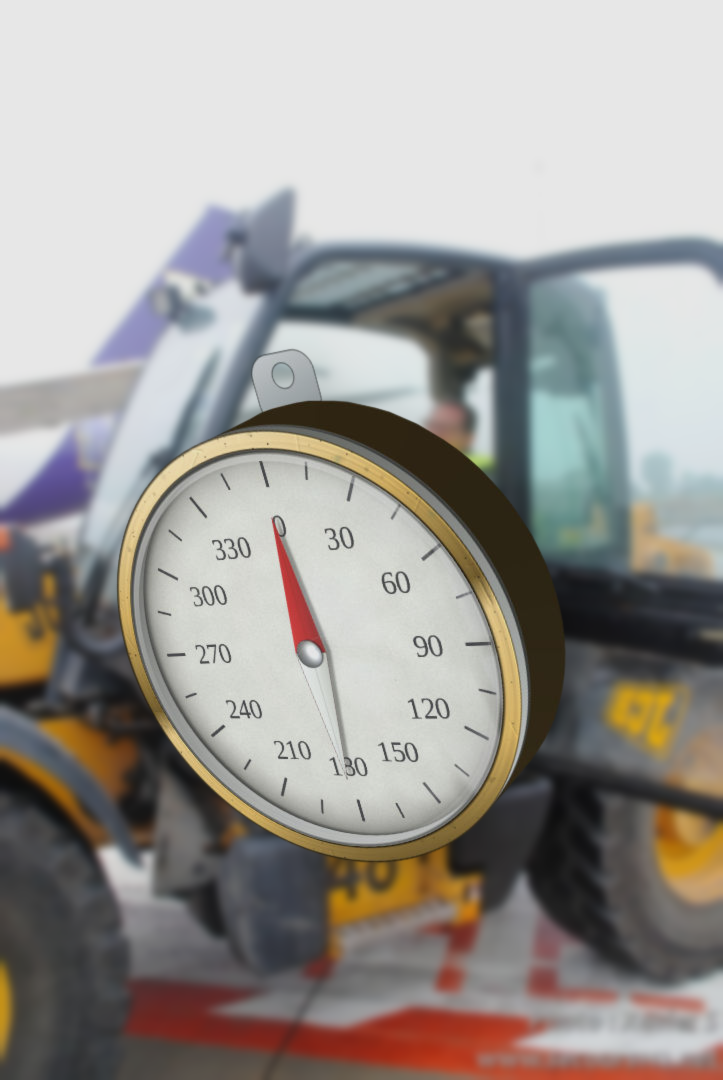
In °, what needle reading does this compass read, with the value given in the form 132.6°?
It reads 0°
